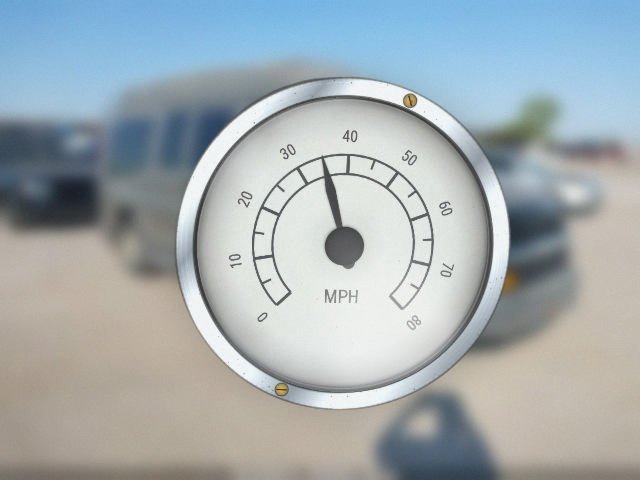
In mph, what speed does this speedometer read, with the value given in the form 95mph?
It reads 35mph
